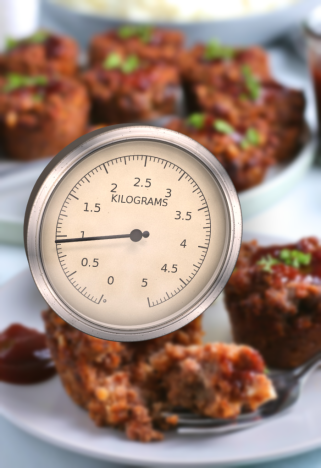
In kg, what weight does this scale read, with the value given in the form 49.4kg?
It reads 0.95kg
